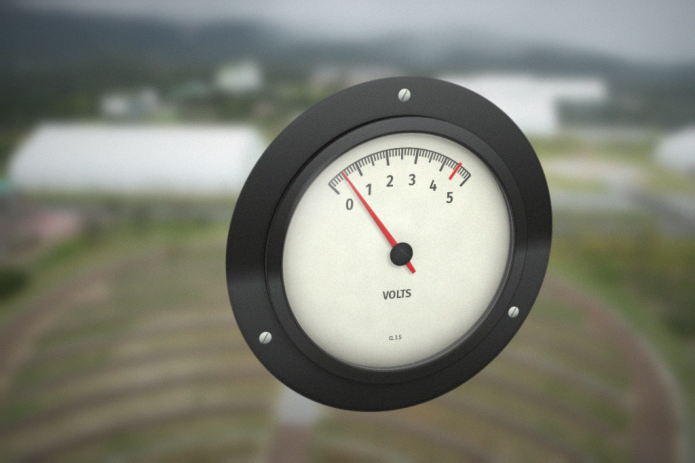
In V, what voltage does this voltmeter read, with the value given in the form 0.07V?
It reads 0.5V
